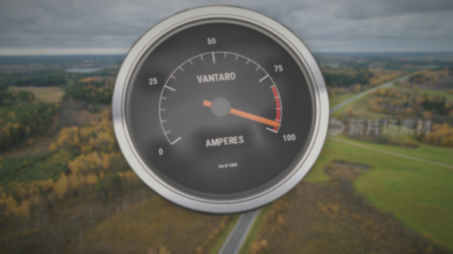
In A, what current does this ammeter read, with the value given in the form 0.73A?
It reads 97.5A
